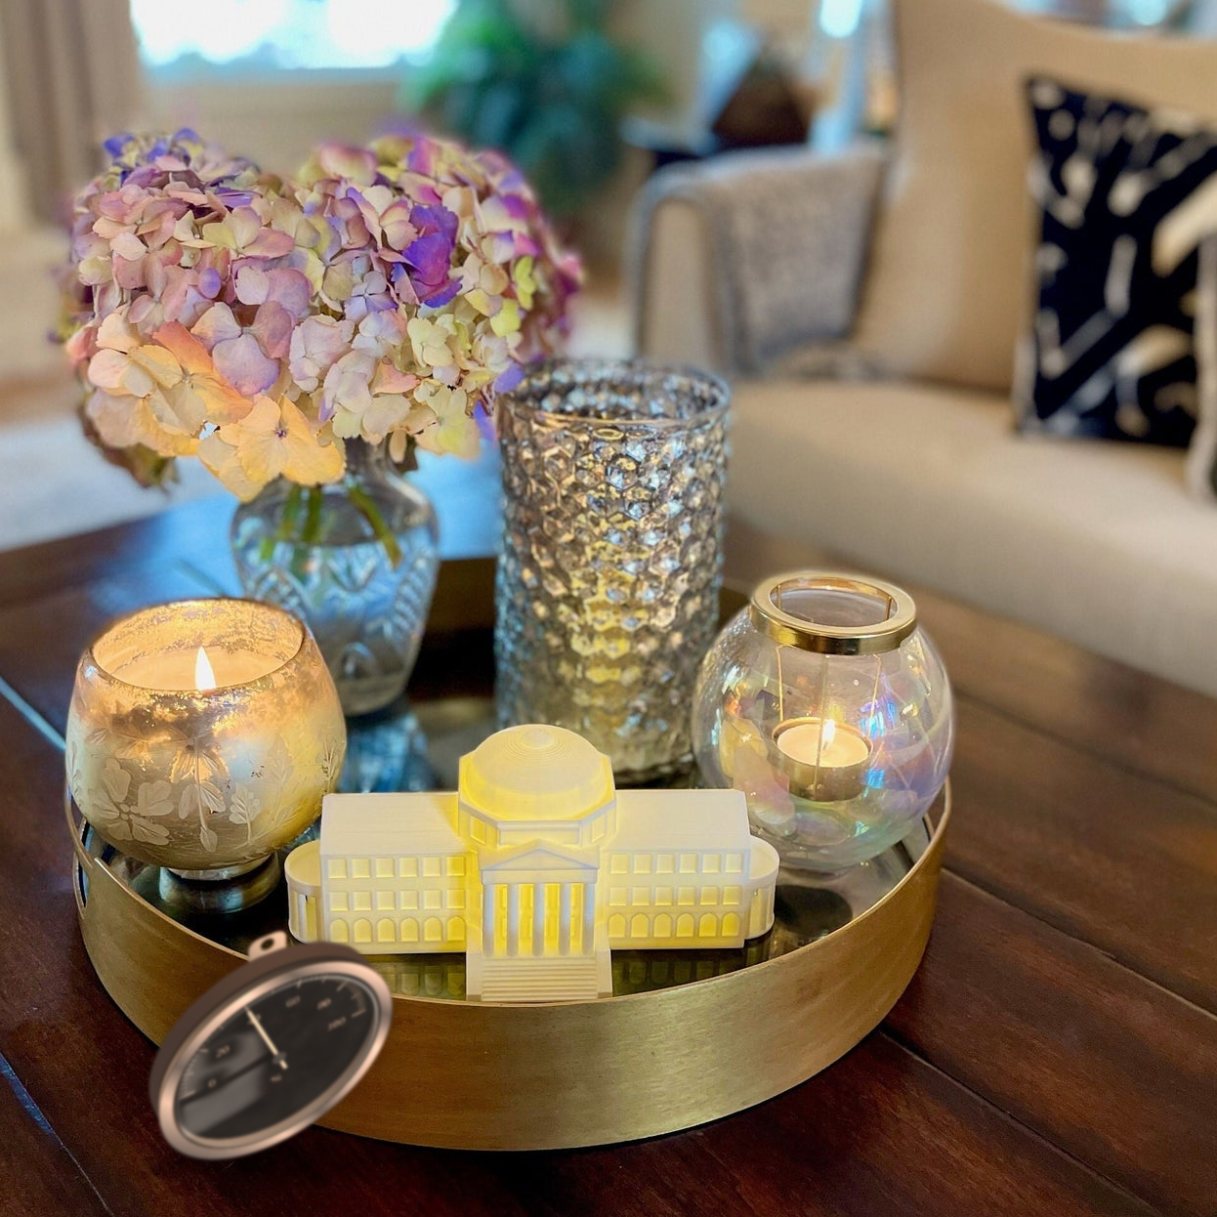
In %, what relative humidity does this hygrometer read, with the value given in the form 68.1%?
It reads 40%
